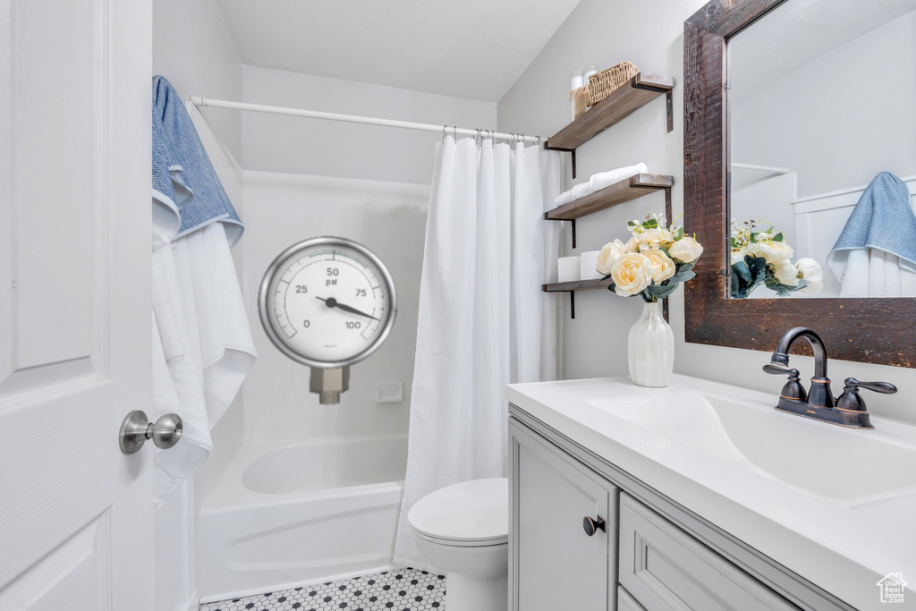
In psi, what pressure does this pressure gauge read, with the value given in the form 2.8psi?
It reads 90psi
